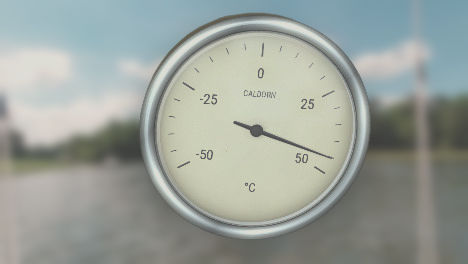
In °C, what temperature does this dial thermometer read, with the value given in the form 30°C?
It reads 45°C
